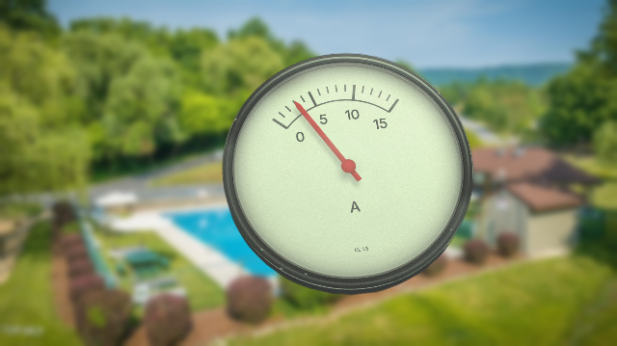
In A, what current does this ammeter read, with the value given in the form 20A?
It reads 3A
